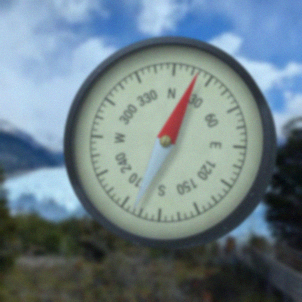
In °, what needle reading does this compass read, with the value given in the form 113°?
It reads 20°
